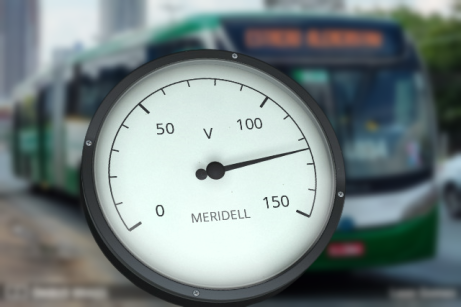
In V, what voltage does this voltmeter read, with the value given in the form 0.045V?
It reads 125V
